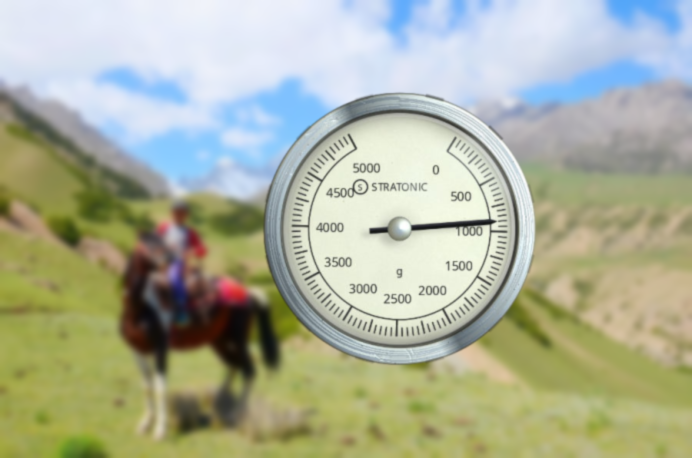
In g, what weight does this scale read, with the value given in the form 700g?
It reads 900g
